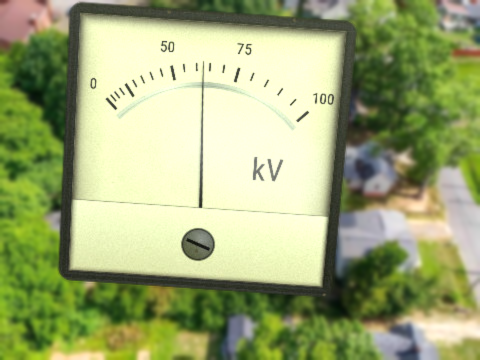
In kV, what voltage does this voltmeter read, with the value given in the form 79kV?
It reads 62.5kV
